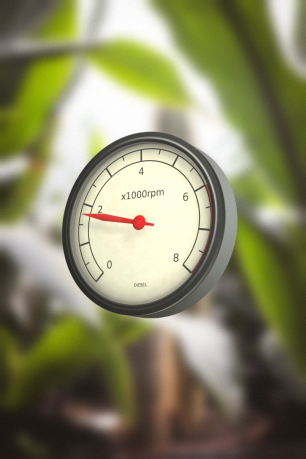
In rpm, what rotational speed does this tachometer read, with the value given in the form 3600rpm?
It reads 1750rpm
